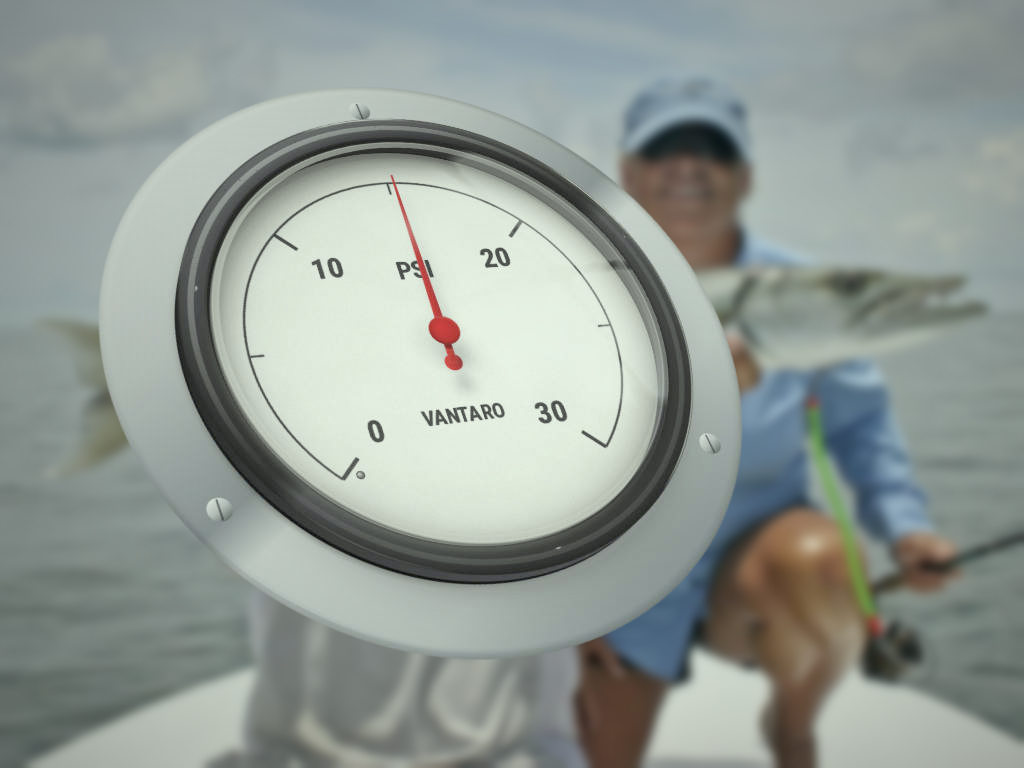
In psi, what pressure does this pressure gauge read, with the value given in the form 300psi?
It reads 15psi
